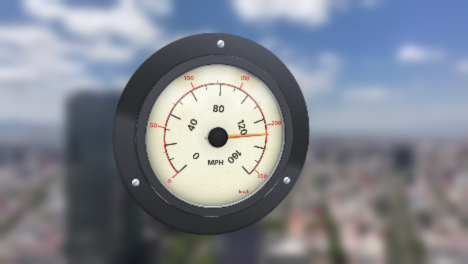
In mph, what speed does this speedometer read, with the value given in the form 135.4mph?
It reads 130mph
